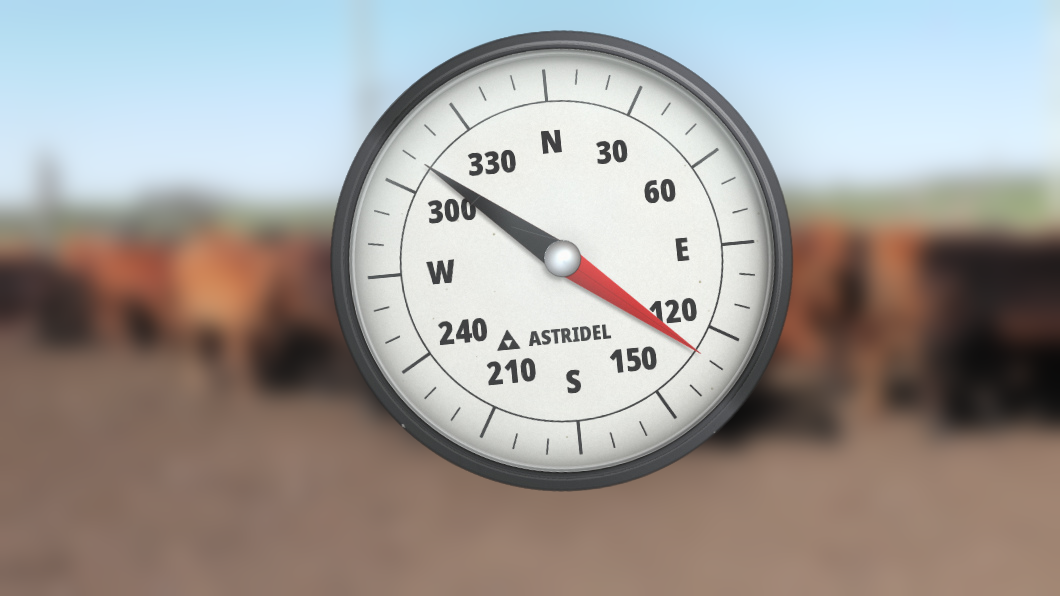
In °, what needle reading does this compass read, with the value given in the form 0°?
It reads 130°
